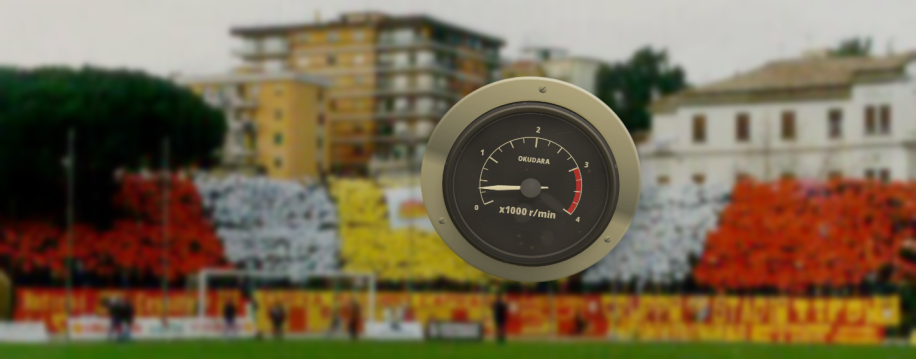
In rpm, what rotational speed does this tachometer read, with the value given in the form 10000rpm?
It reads 375rpm
